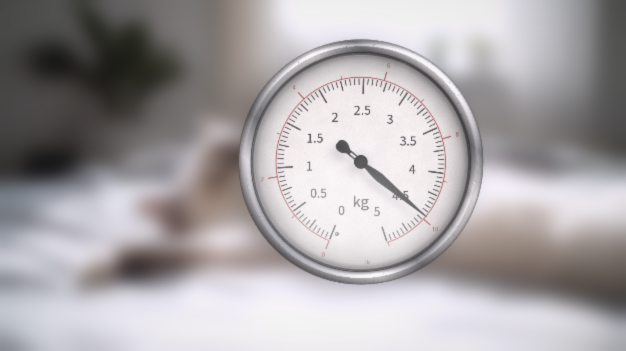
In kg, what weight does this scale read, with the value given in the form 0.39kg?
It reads 4.5kg
